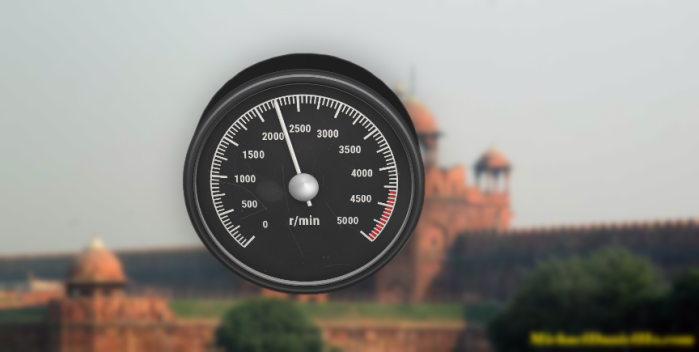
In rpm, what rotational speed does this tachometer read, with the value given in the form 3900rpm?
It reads 2250rpm
